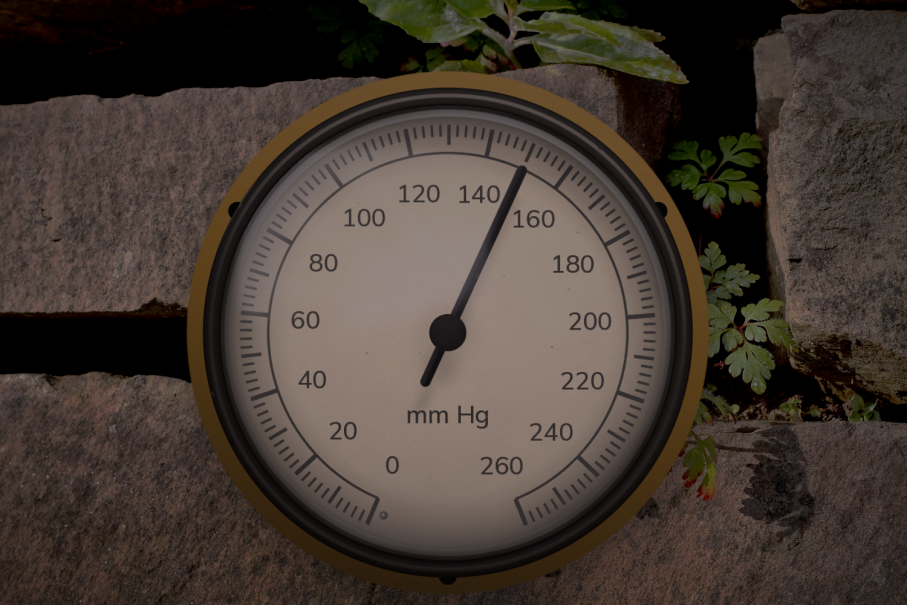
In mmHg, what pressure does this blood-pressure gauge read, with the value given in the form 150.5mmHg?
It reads 150mmHg
